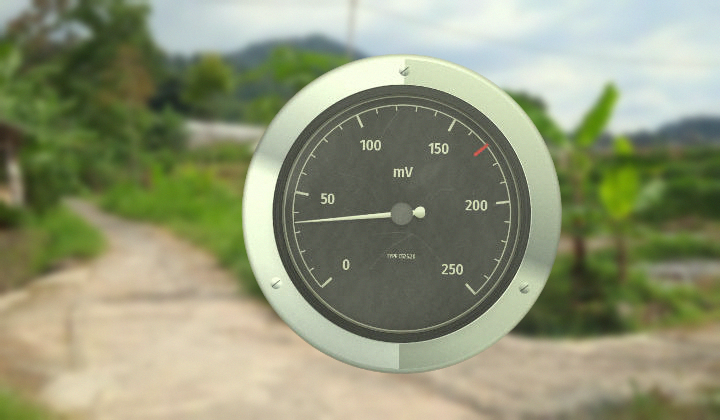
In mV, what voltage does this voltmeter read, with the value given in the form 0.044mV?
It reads 35mV
